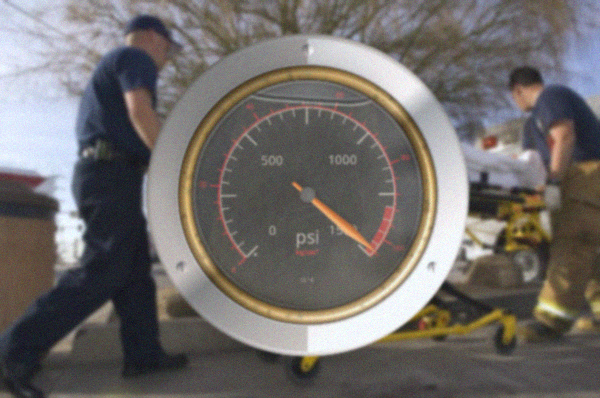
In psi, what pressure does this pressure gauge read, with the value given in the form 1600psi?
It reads 1475psi
